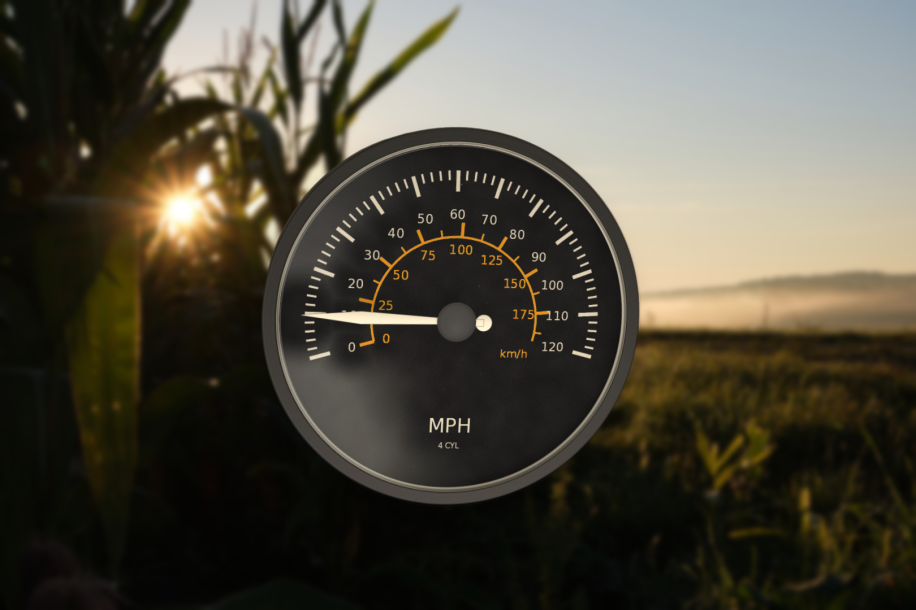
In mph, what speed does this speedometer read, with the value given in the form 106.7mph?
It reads 10mph
